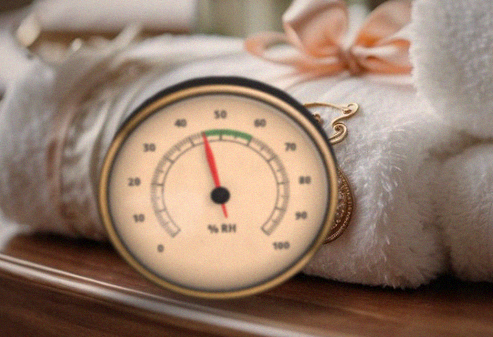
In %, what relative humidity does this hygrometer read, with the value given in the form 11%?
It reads 45%
